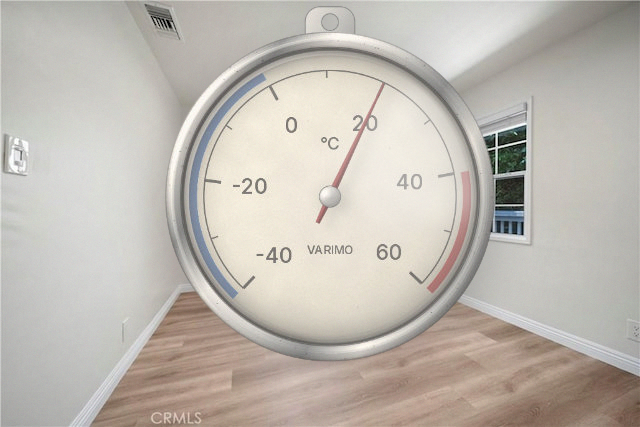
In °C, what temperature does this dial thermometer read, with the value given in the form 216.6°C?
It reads 20°C
